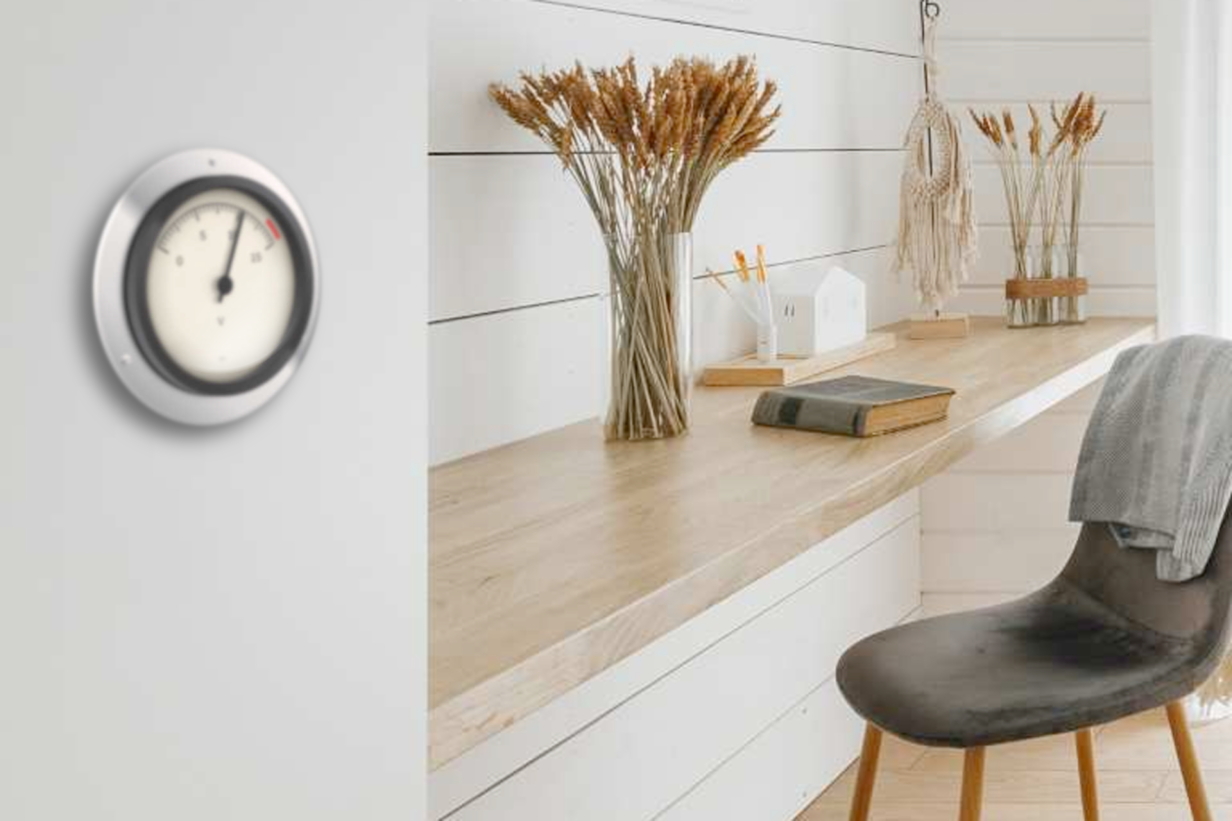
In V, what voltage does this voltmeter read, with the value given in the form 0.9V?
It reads 10V
